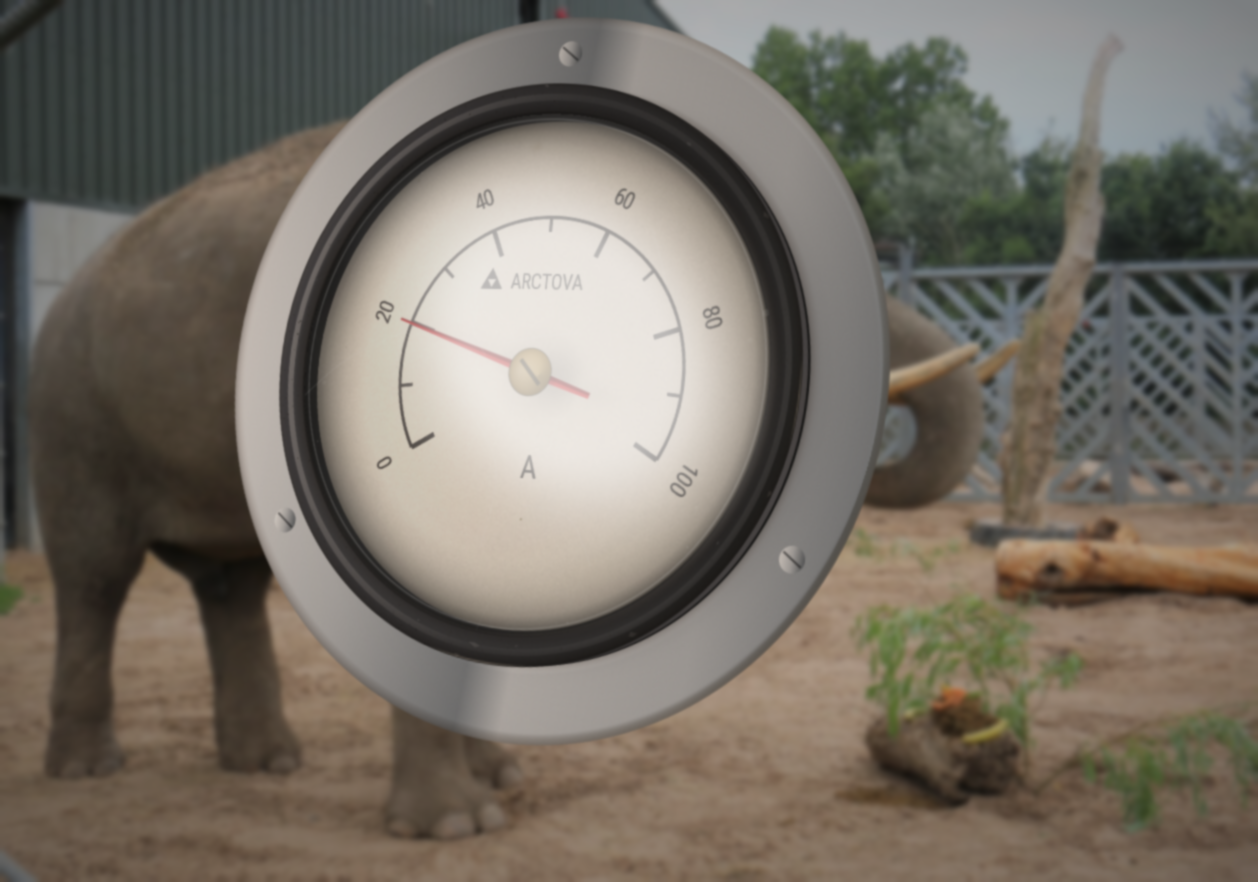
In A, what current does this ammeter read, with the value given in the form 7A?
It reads 20A
